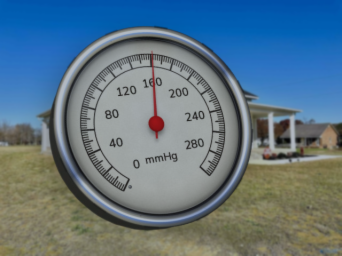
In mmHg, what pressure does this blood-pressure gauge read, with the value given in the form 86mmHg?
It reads 160mmHg
